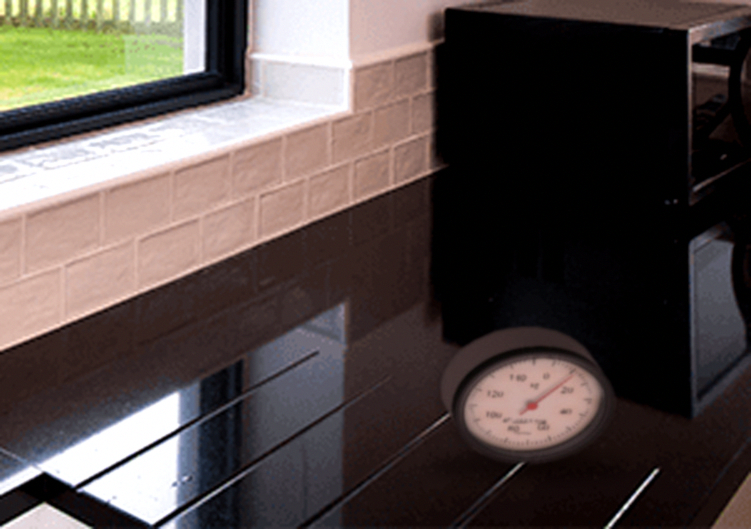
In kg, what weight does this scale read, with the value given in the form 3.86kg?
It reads 10kg
